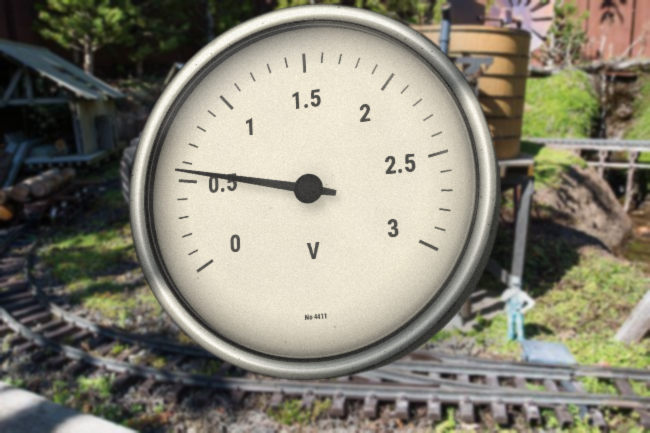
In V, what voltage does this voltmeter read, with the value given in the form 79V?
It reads 0.55V
